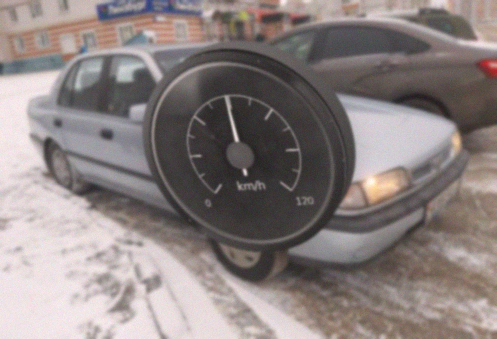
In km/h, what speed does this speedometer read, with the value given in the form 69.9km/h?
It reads 60km/h
